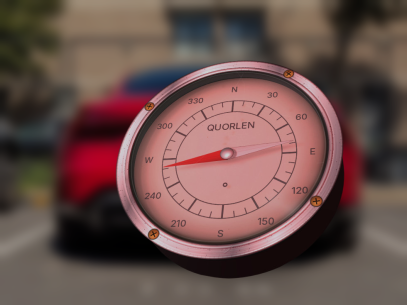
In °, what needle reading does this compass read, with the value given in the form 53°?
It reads 260°
